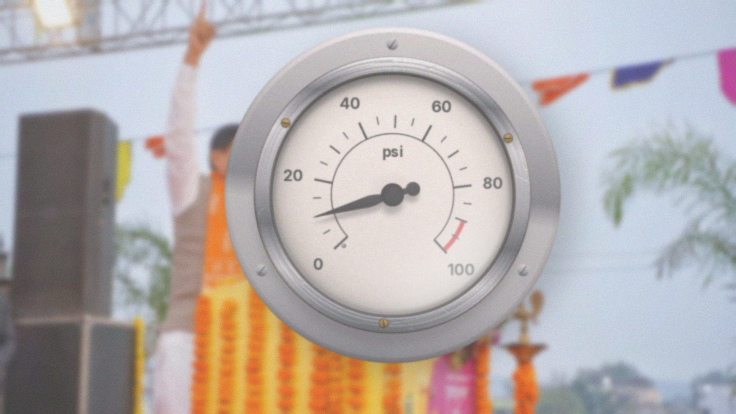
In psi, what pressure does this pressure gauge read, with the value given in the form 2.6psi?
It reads 10psi
